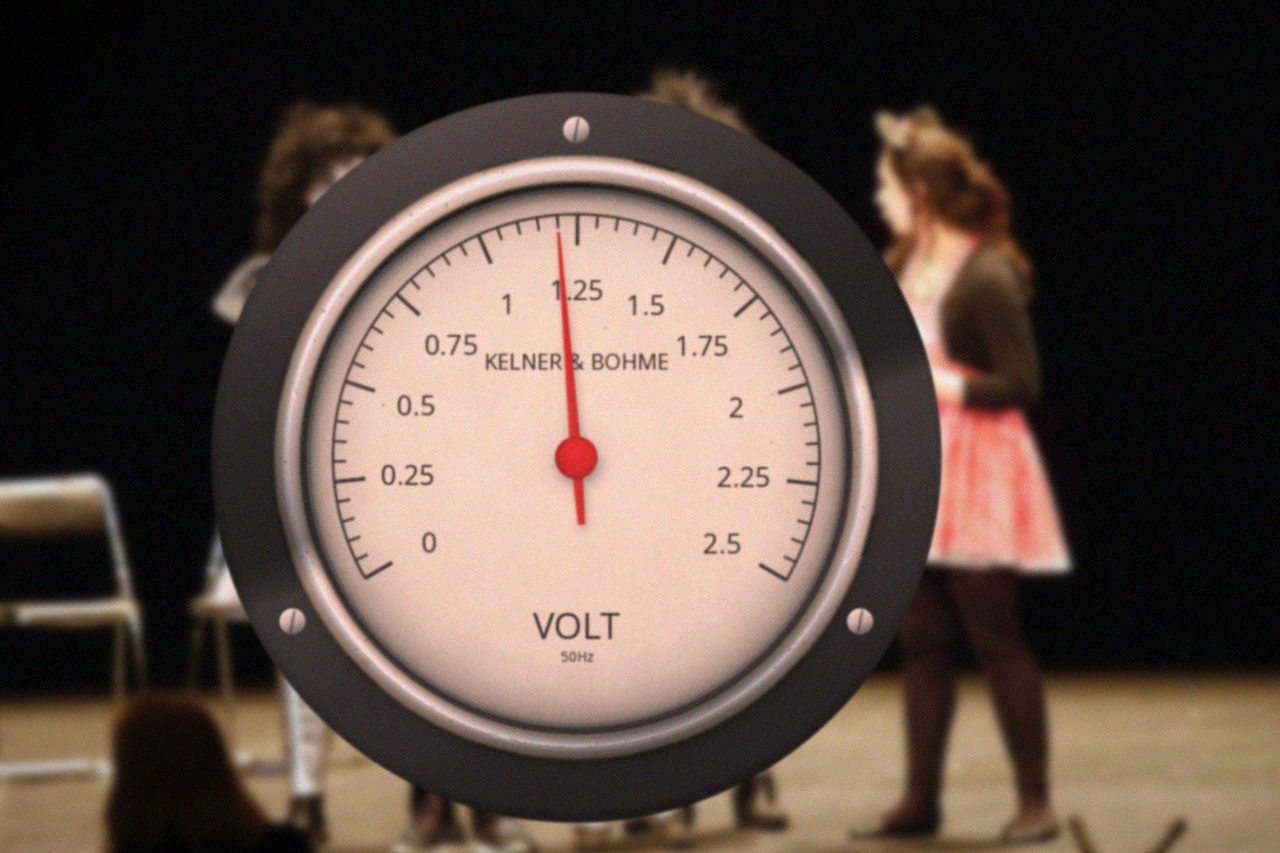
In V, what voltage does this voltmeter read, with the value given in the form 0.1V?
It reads 1.2V
